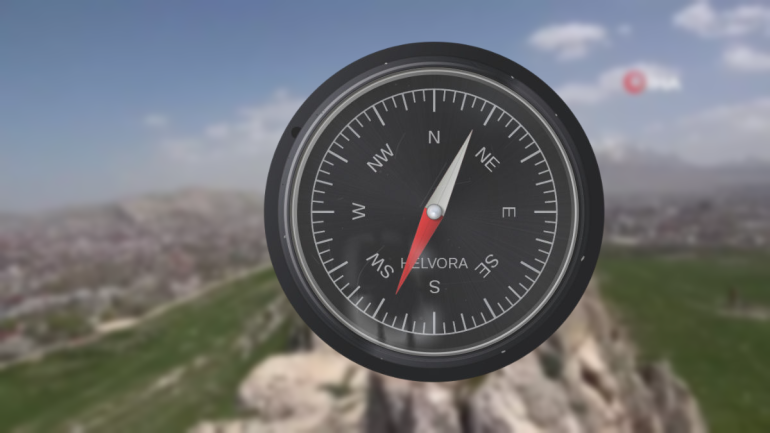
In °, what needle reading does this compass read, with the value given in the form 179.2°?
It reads 205°
